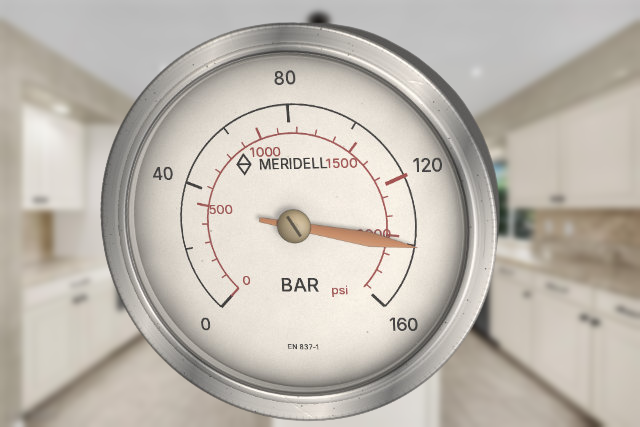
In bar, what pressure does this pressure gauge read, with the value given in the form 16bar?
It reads 140bar
